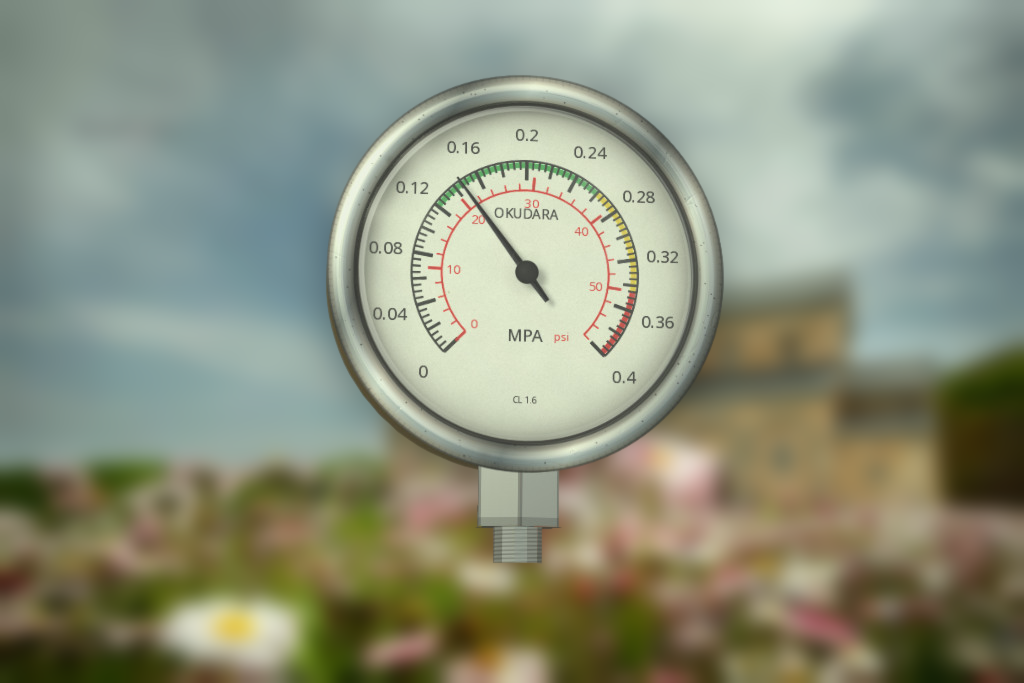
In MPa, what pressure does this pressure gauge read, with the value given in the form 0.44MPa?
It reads 0.145MPa
